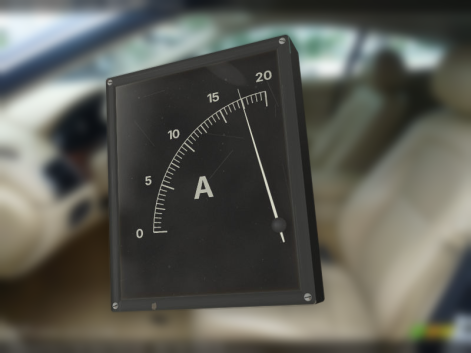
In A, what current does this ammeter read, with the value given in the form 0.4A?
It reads 17.5A
